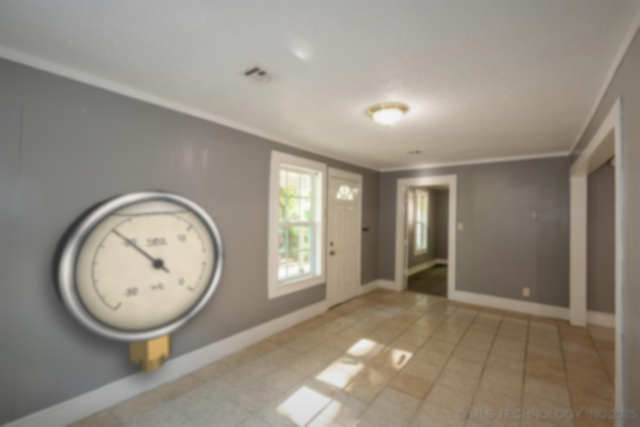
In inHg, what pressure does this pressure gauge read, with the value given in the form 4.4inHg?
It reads -20inHg
